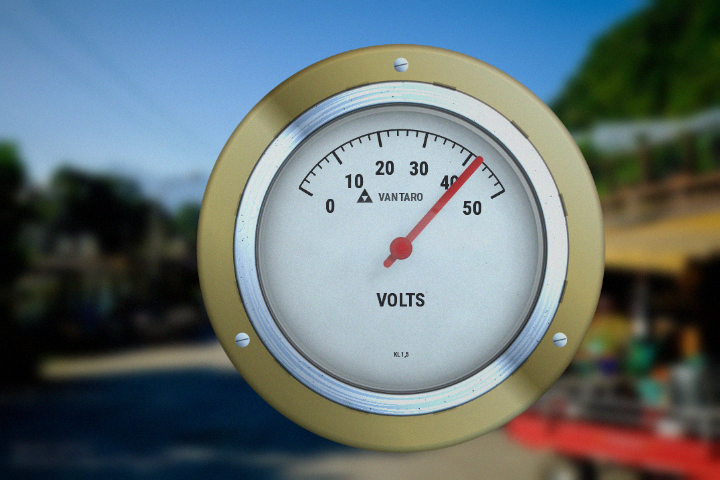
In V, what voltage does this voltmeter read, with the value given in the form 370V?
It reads 42V
